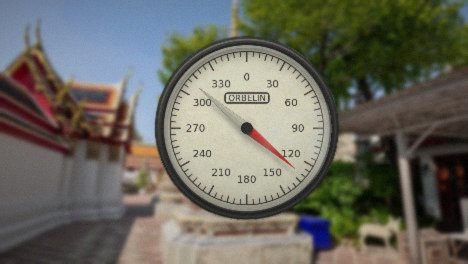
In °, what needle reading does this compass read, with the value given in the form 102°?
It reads 130°
